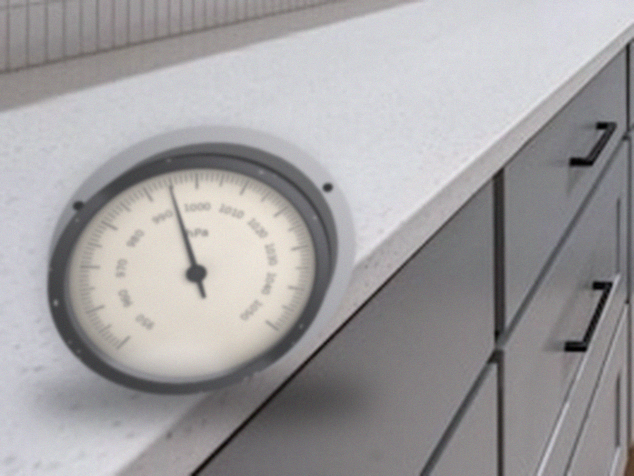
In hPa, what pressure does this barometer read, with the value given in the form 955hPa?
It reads 995hPa
